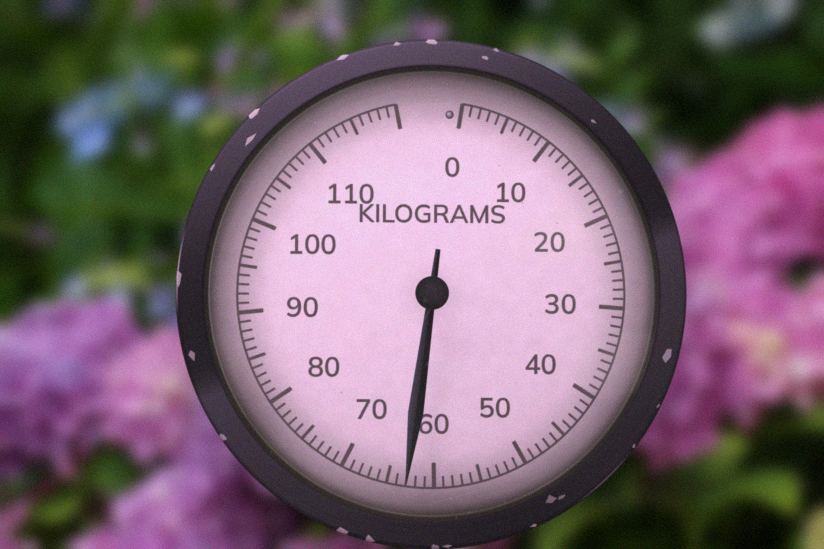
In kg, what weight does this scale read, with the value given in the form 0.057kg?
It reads 63kg
